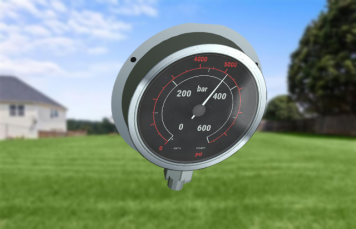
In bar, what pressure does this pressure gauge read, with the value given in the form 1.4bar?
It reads 350bar
